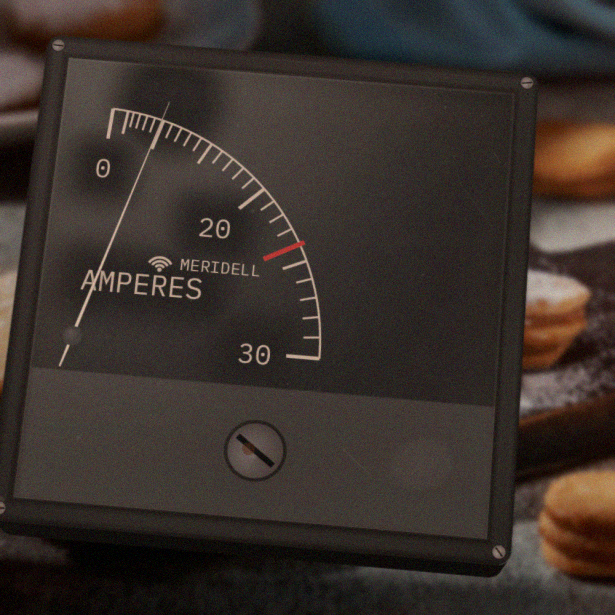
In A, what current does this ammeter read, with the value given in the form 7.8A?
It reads 10A
